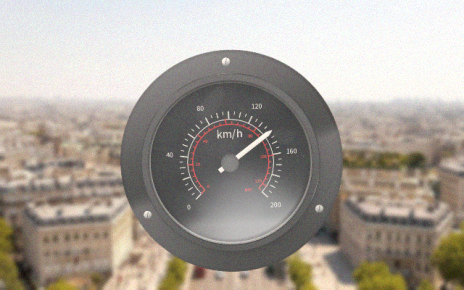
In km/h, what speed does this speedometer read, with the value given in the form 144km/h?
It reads 140km/h
